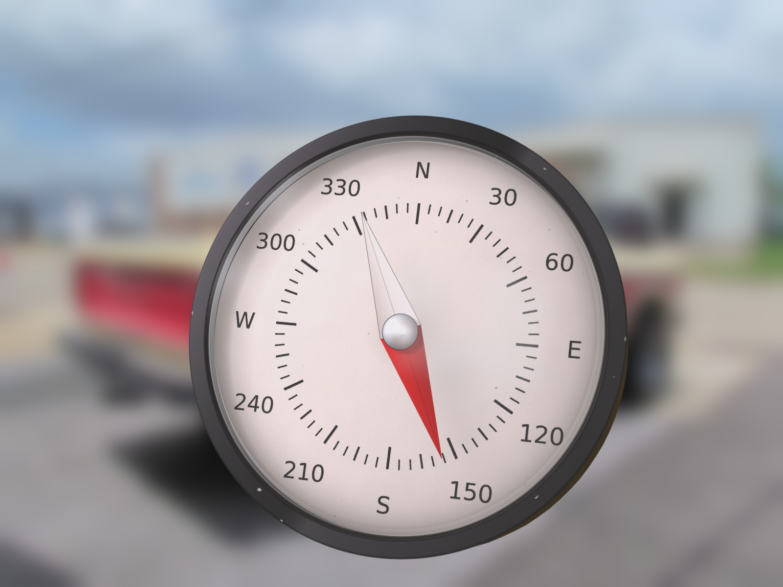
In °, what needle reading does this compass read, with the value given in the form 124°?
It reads 155°
